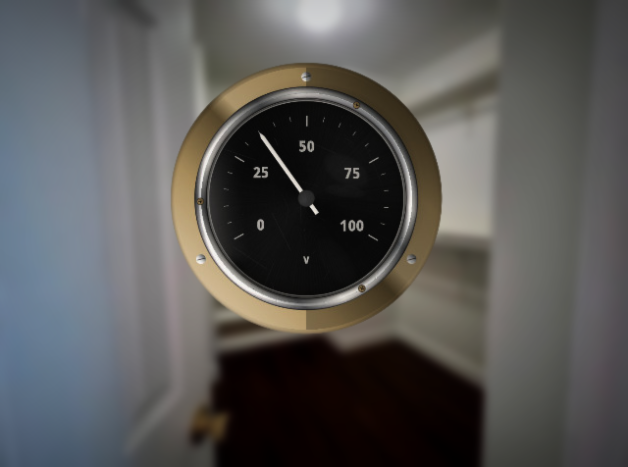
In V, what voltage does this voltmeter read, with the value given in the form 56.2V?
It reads 35V
